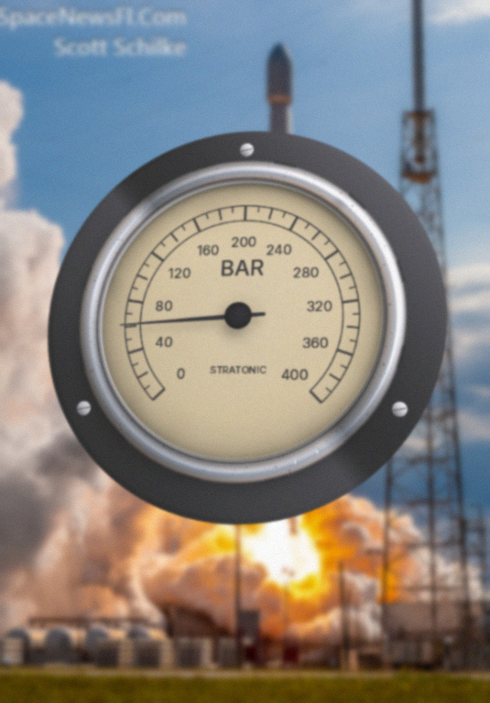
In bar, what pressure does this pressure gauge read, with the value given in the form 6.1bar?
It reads 60bar
